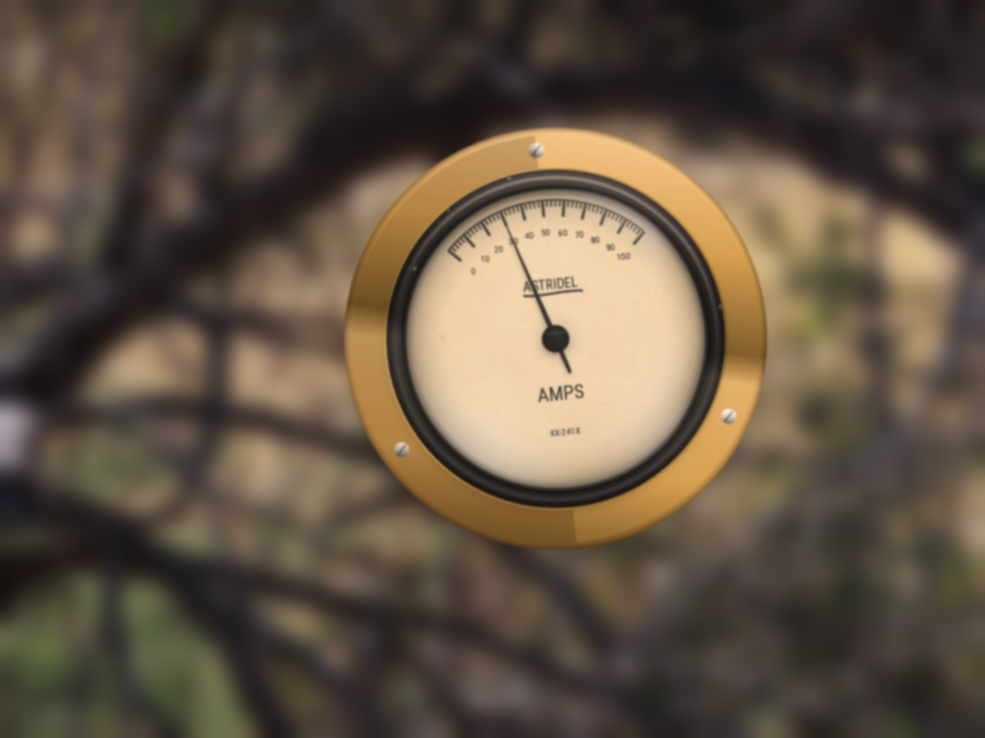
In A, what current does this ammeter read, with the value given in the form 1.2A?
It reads 30A
